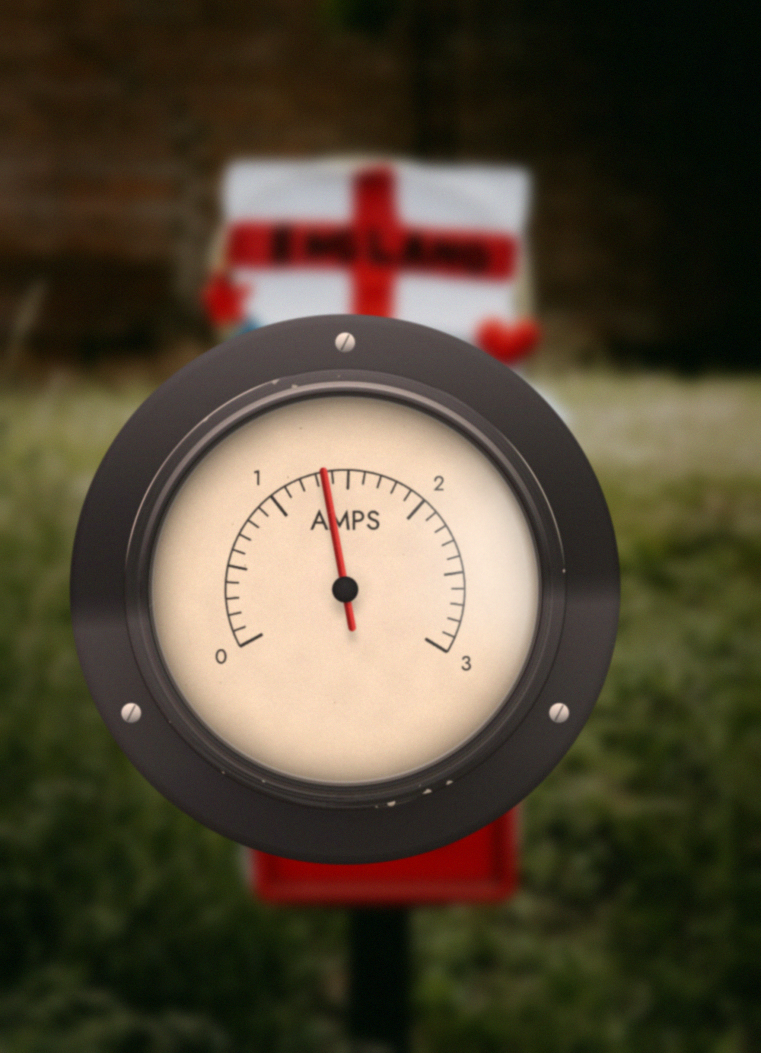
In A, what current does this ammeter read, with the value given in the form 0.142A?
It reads 1.35A
